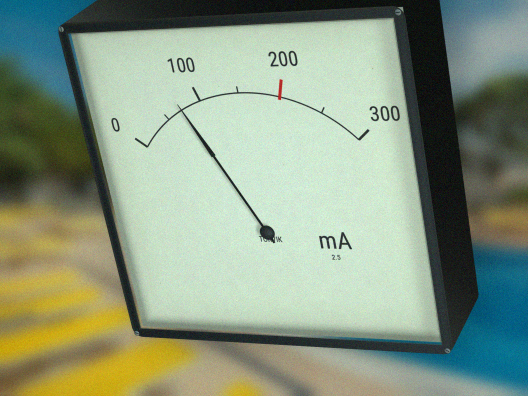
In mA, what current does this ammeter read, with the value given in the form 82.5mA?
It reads 75mA
